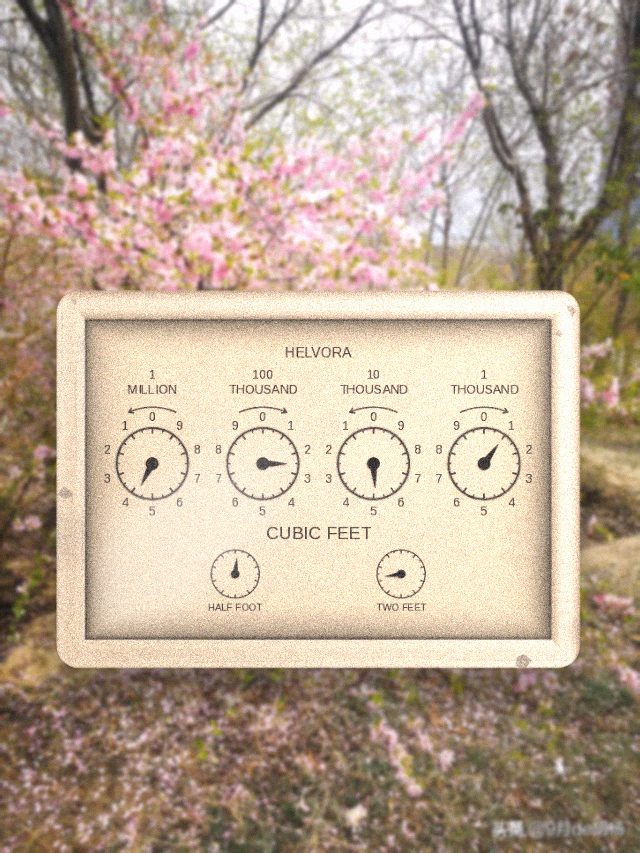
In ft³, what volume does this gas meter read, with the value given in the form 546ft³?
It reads 425100ft³
